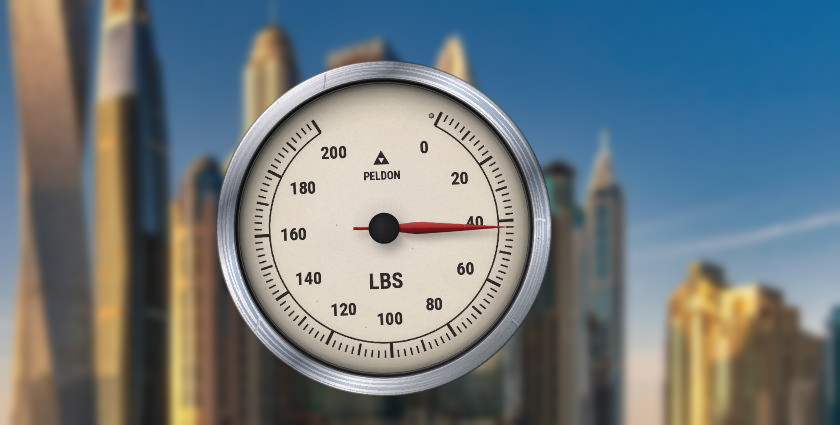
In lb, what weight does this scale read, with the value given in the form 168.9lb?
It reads 42lb
